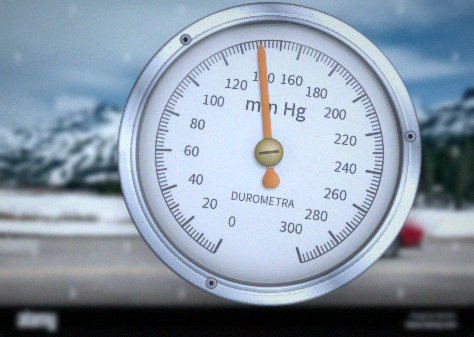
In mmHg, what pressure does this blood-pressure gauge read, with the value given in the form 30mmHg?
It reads 140mmHg
